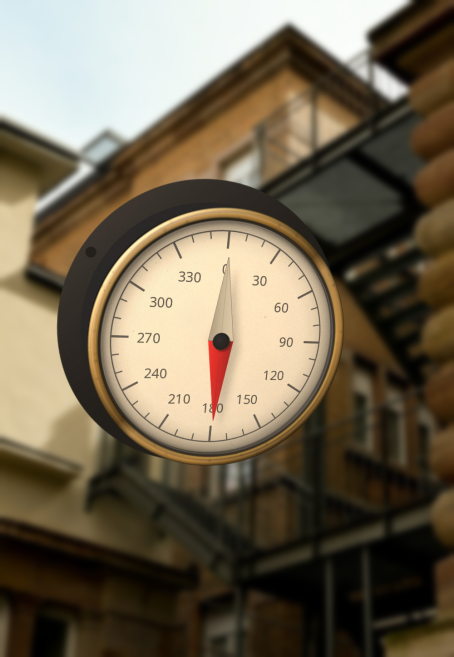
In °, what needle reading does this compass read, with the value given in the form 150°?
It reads 180°
